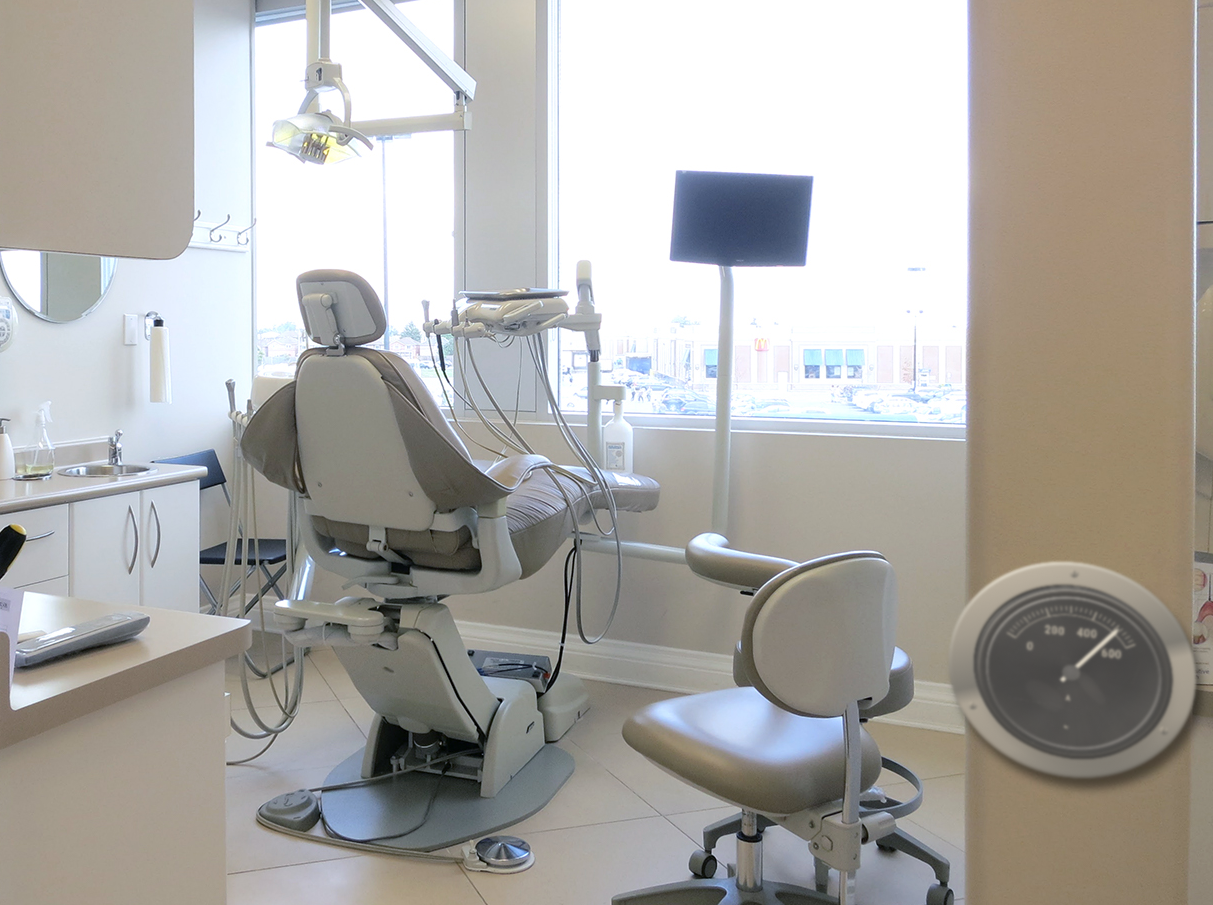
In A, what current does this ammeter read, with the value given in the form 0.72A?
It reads 500A
